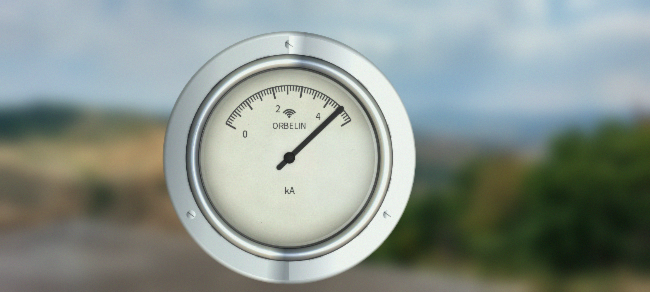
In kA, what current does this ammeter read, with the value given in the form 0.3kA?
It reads 4.5kA
